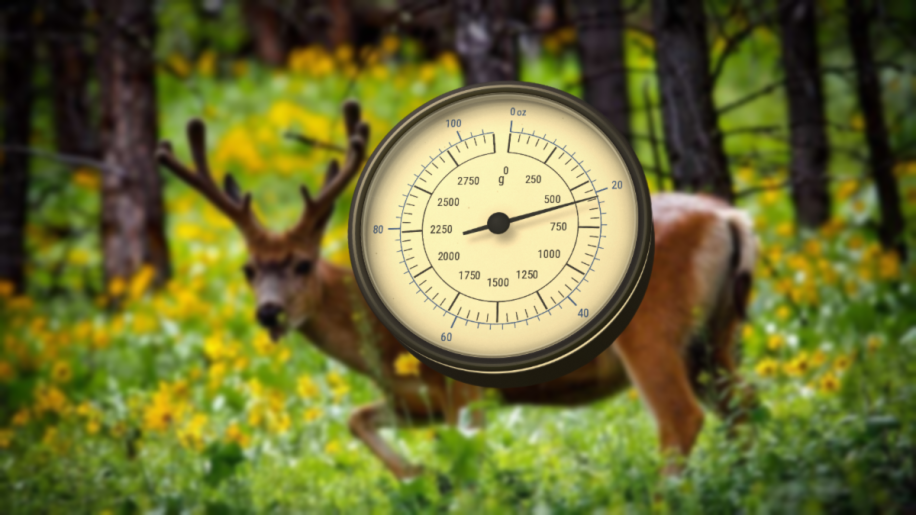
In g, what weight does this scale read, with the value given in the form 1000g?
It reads 600g
